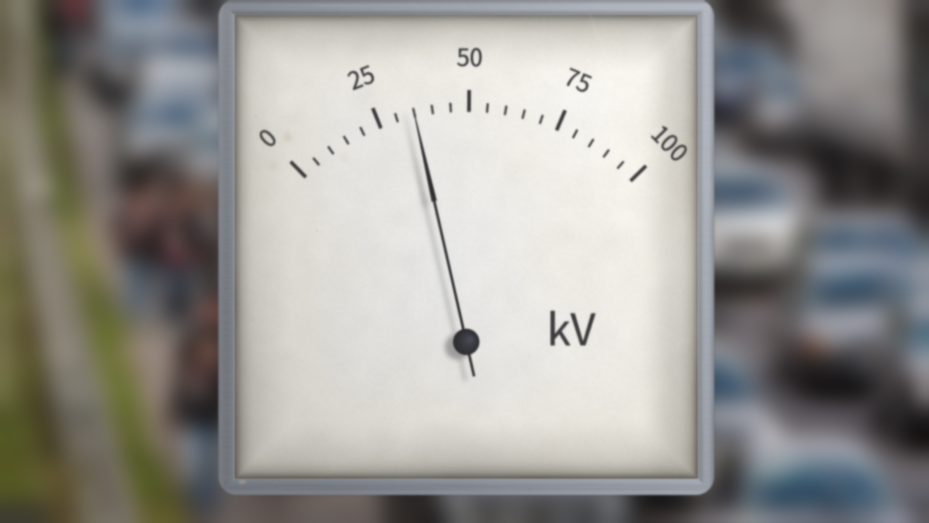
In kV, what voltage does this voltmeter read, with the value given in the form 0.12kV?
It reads 35kV
